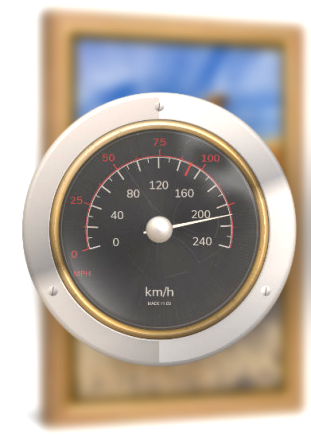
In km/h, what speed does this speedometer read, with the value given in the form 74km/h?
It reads 210km/h
